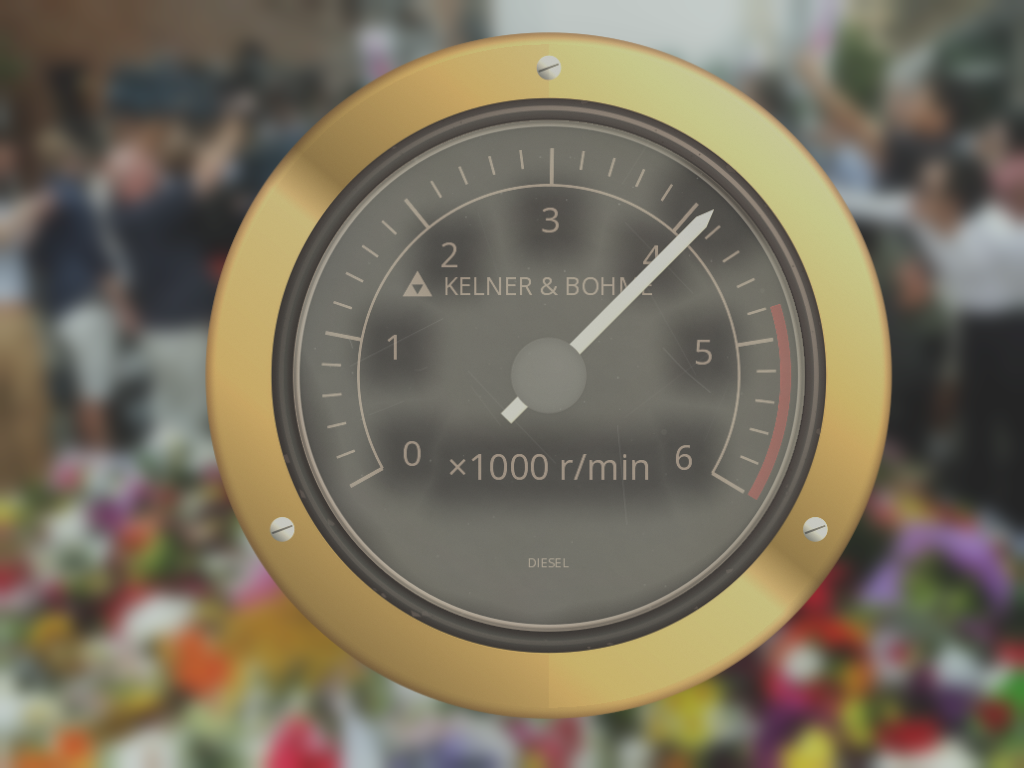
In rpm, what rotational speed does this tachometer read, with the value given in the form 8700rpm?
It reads 4100rpm
